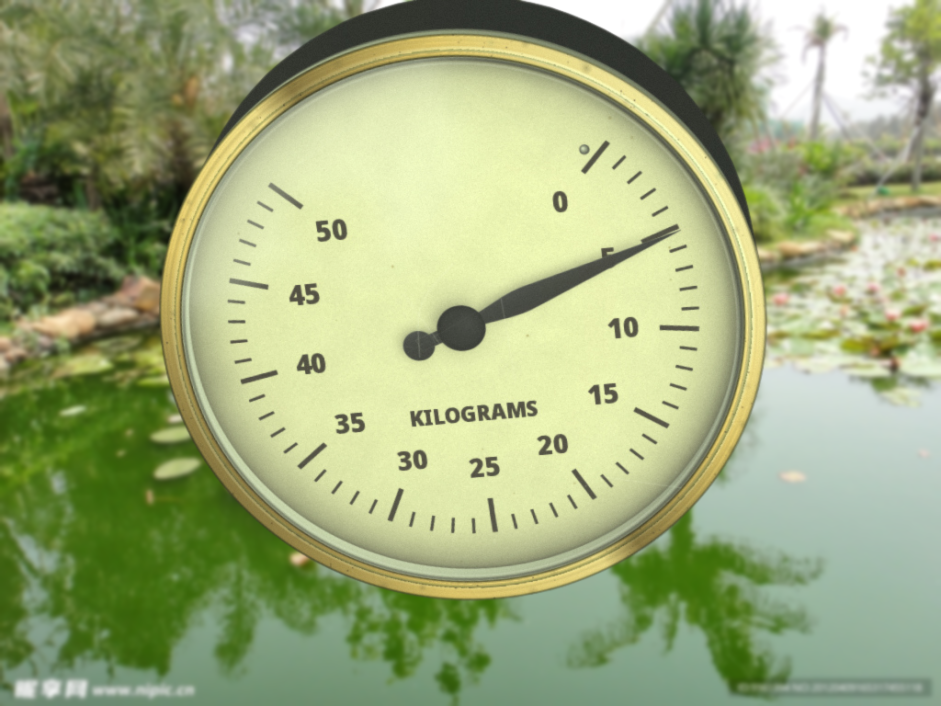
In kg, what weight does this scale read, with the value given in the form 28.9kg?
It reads 5kg
